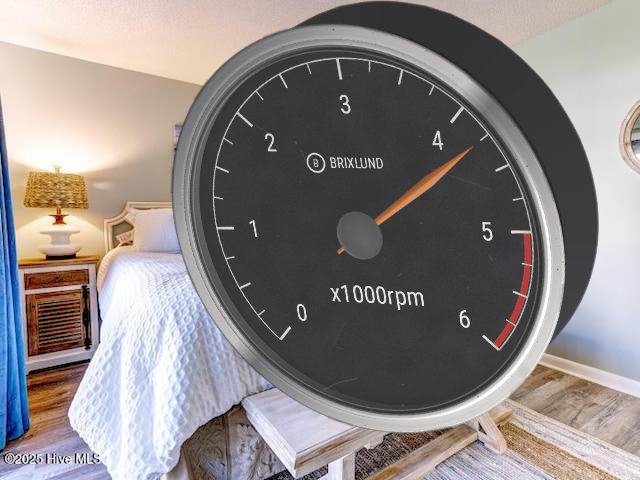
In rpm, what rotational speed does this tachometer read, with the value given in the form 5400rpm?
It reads 4250rpm
